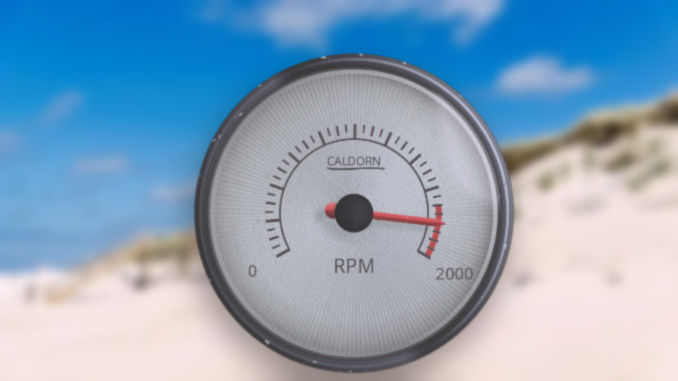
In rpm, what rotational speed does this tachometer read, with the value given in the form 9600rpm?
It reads 1800rpm
